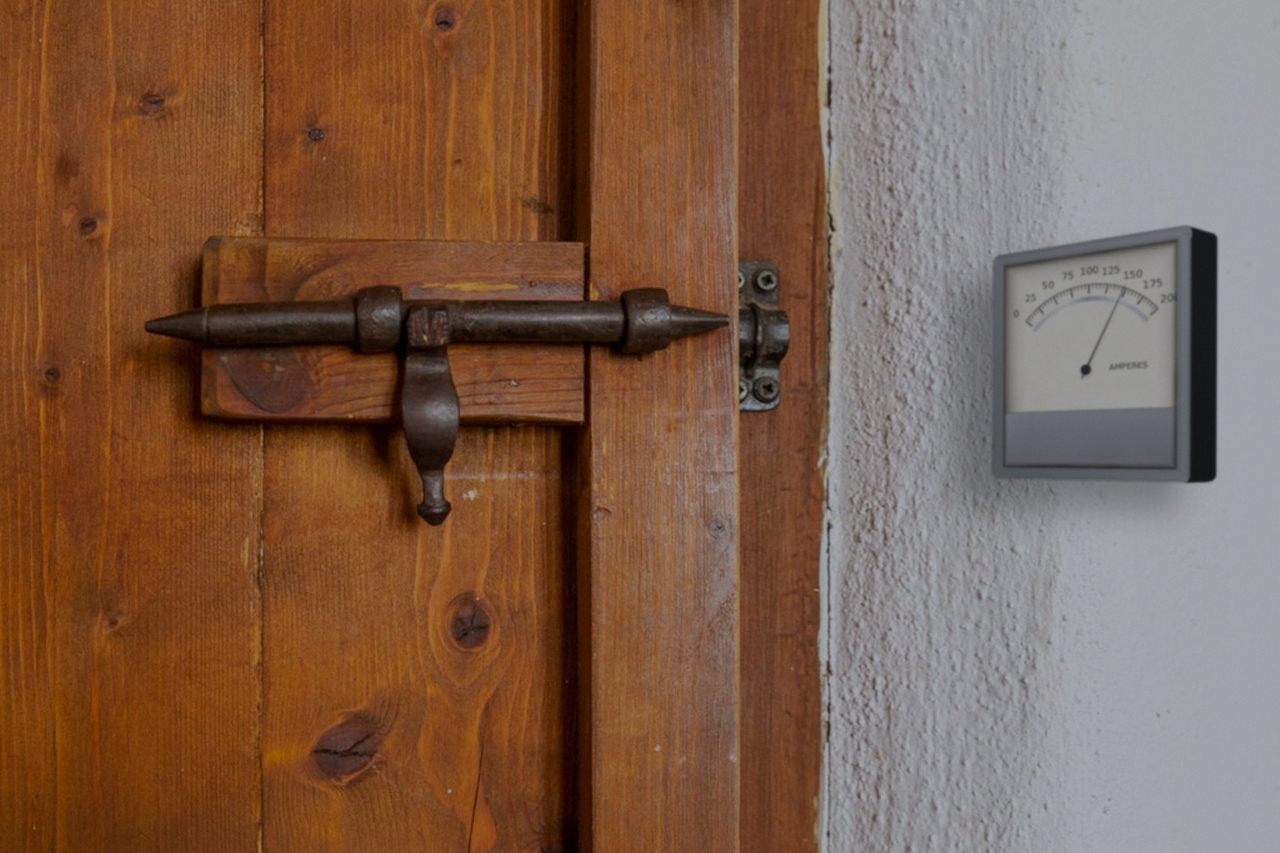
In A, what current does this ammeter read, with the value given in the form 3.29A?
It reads 150A
